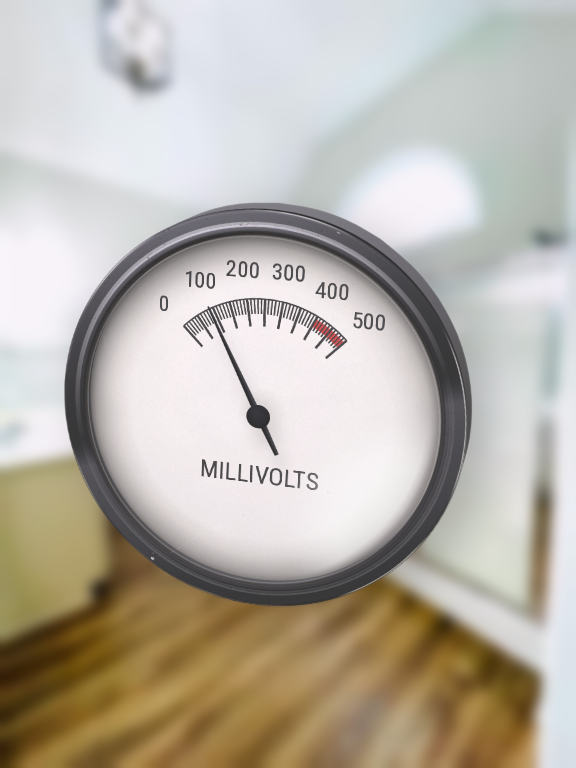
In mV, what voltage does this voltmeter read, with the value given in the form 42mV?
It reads 100mV
